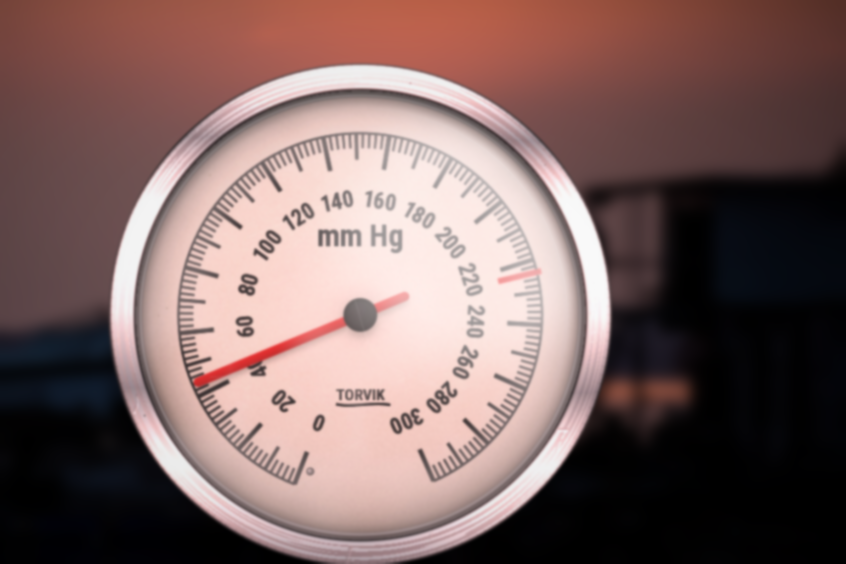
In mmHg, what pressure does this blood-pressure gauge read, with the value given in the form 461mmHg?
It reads 44mmHg
